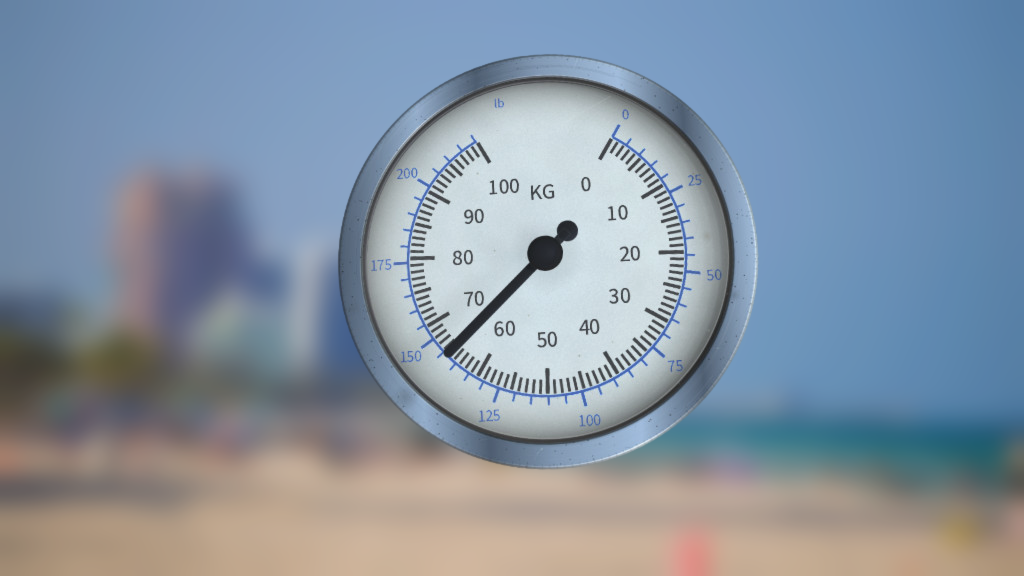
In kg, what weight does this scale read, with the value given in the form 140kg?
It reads 65kg
